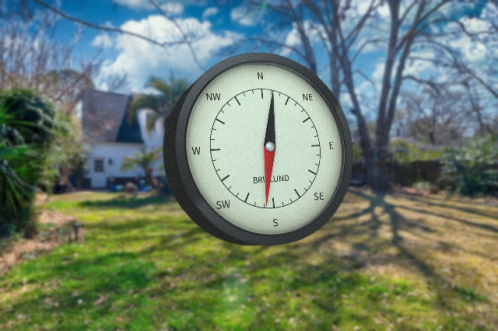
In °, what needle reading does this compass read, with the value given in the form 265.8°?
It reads 190°
